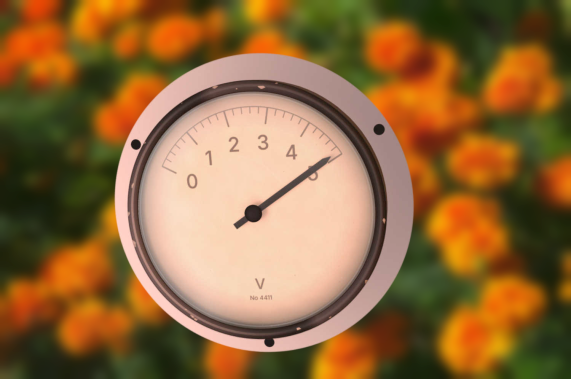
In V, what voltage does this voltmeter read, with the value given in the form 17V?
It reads 4.9V
